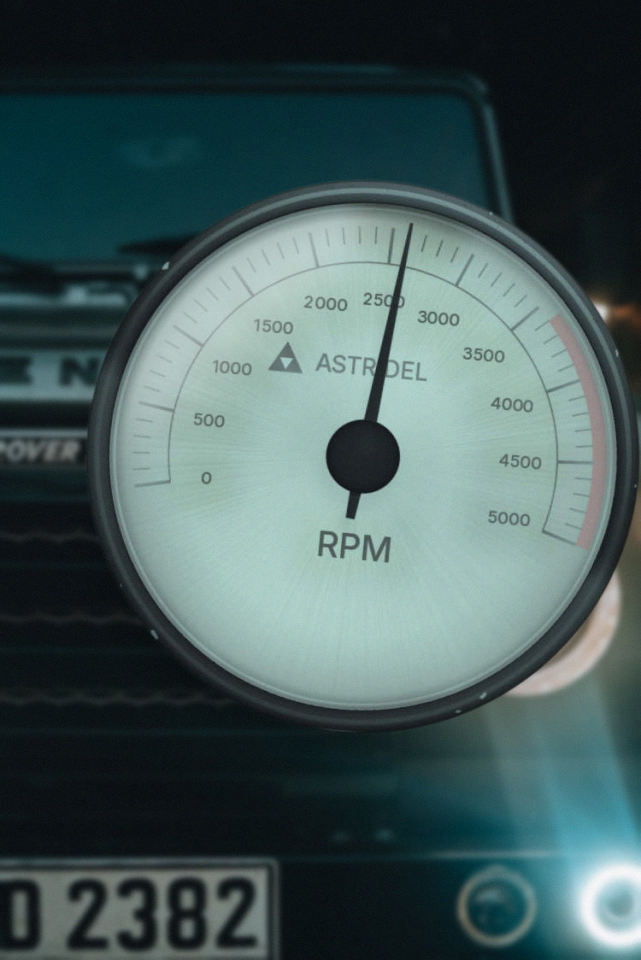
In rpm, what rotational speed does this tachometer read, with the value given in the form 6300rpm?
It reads 2600rpm
